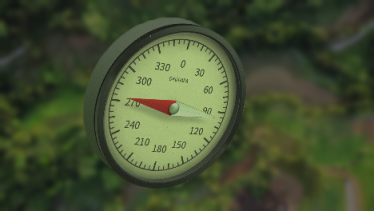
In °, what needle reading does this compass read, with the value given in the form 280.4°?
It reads 275°
